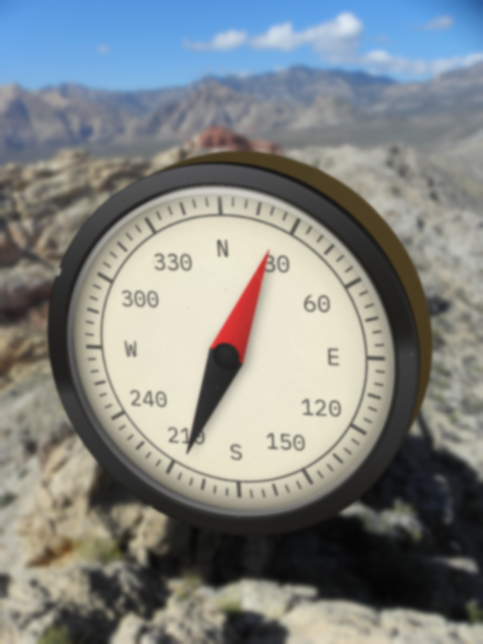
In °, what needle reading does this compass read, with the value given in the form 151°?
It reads 25°
